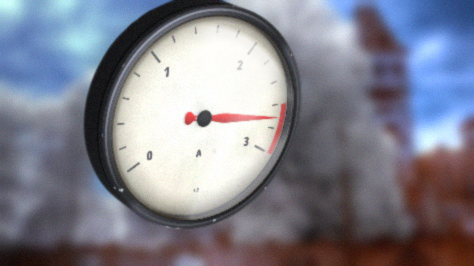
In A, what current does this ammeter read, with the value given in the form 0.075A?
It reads 2.7A
